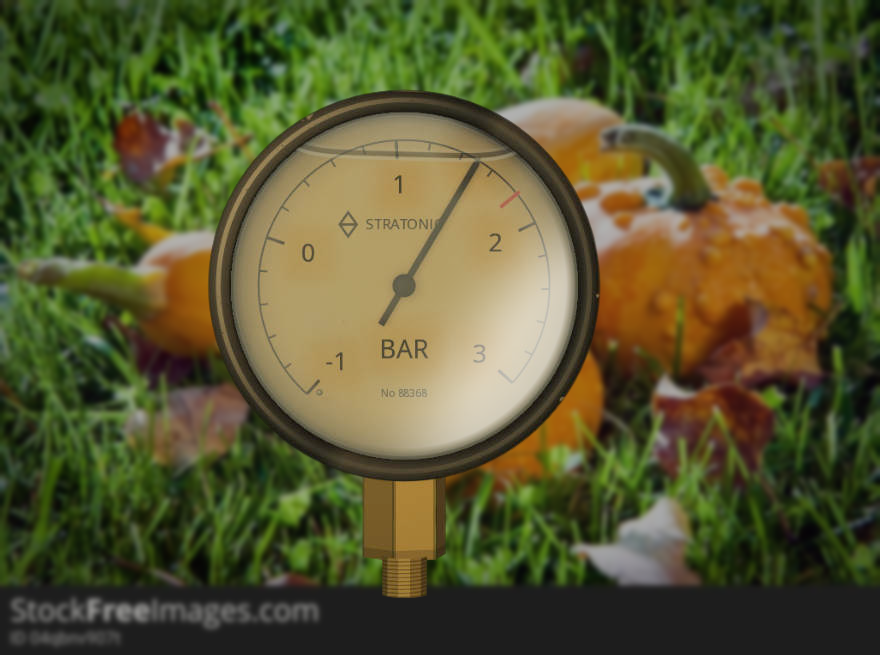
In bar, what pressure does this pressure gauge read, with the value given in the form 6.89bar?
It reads 1.5bar
